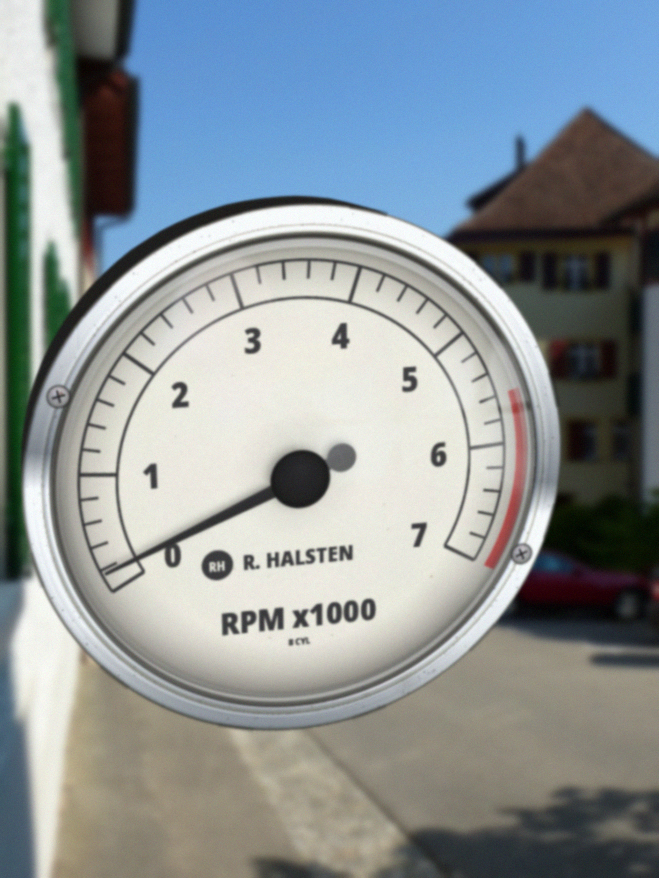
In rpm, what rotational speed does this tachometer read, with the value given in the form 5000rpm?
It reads 200rpm
